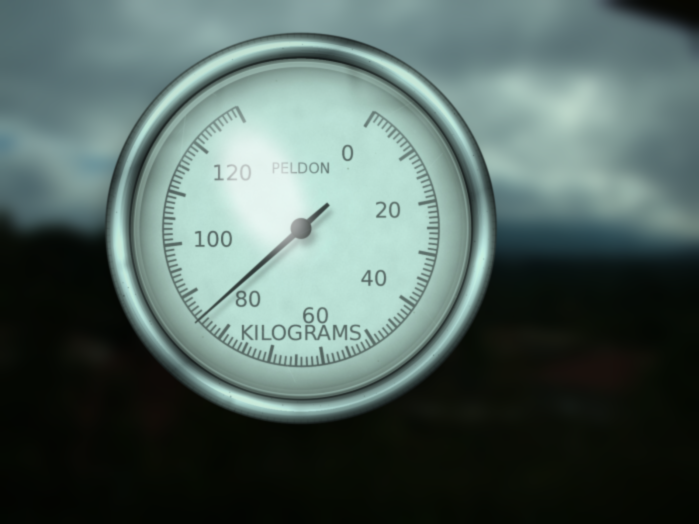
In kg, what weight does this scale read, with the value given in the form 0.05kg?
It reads 85kg
